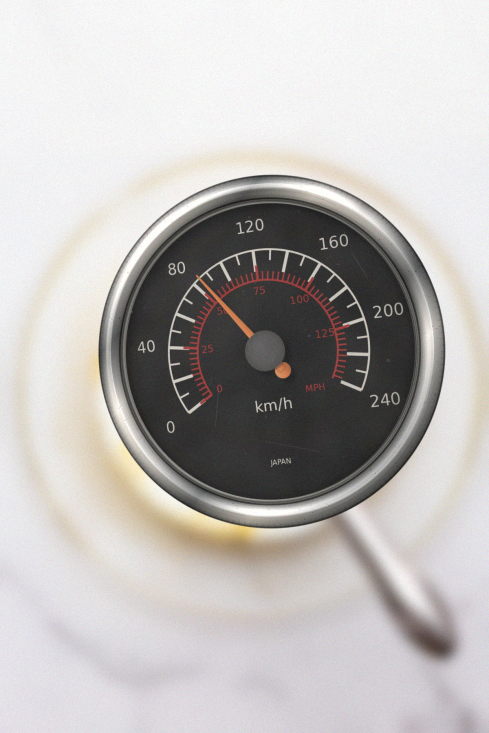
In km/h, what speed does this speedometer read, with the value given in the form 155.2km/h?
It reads 85km/h
